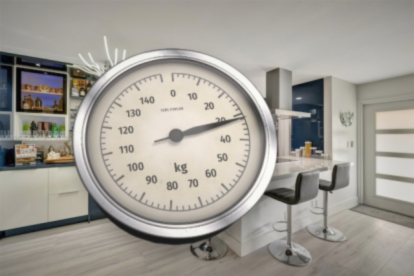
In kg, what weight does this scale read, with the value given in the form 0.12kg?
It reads 32kg
